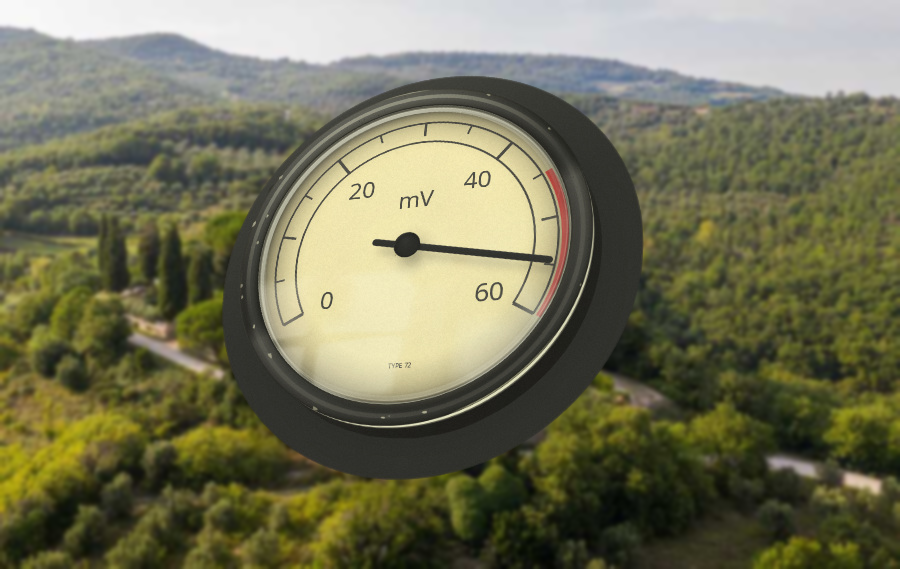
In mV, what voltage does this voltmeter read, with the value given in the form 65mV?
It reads 55mV
